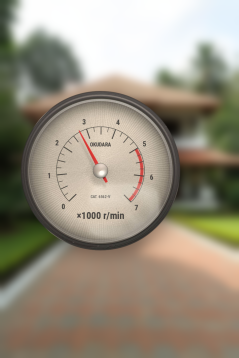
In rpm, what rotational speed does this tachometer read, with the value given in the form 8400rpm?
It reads 2750rpm
